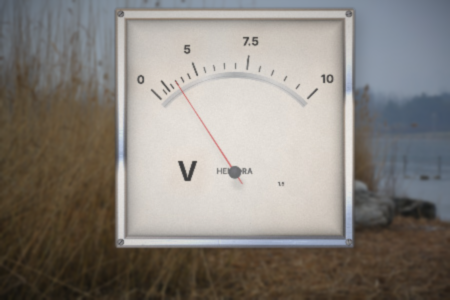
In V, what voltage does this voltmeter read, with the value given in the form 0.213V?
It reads 3.5V
